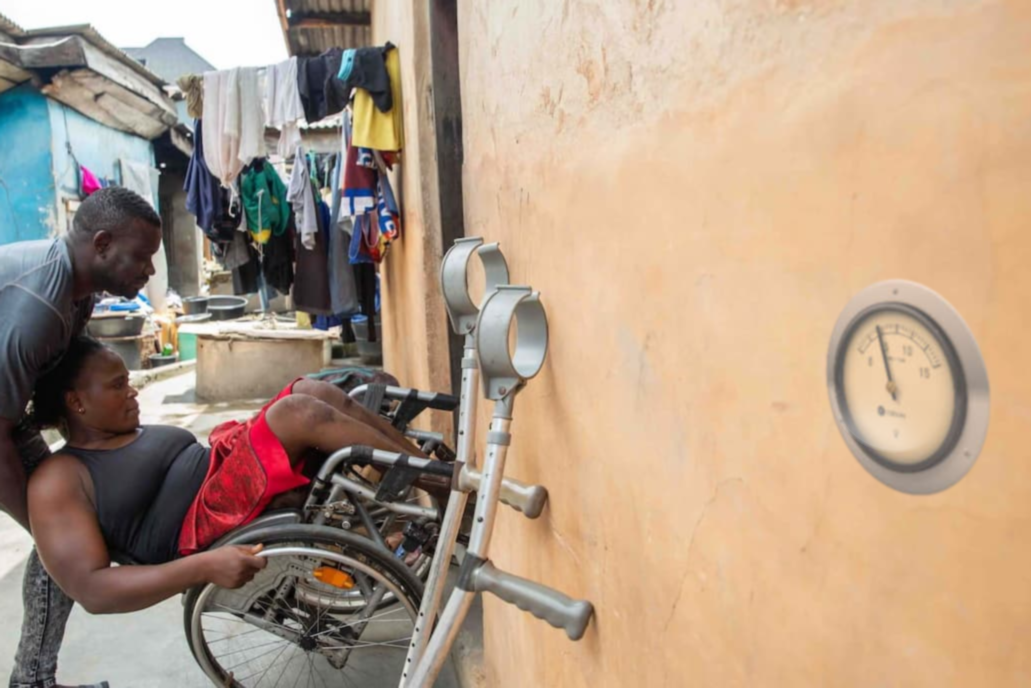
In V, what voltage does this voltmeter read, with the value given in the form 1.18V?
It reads 5V
